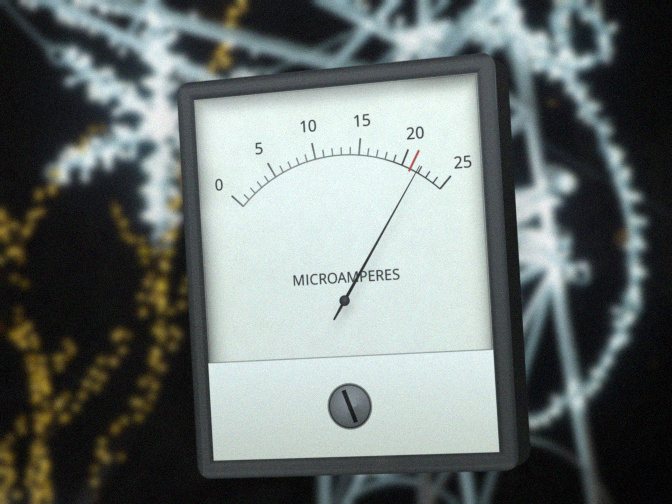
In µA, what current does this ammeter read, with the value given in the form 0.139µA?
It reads 22µA
